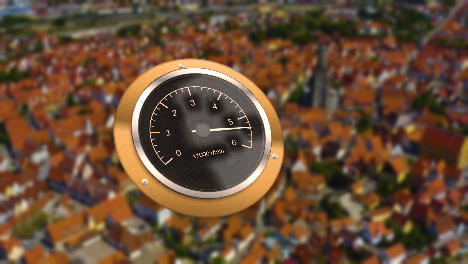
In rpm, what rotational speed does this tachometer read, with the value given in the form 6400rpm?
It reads 5400rpm
